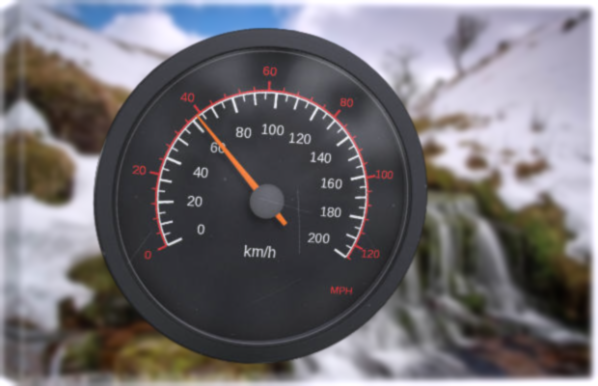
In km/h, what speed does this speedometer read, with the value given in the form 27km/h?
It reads 62.5km/h
